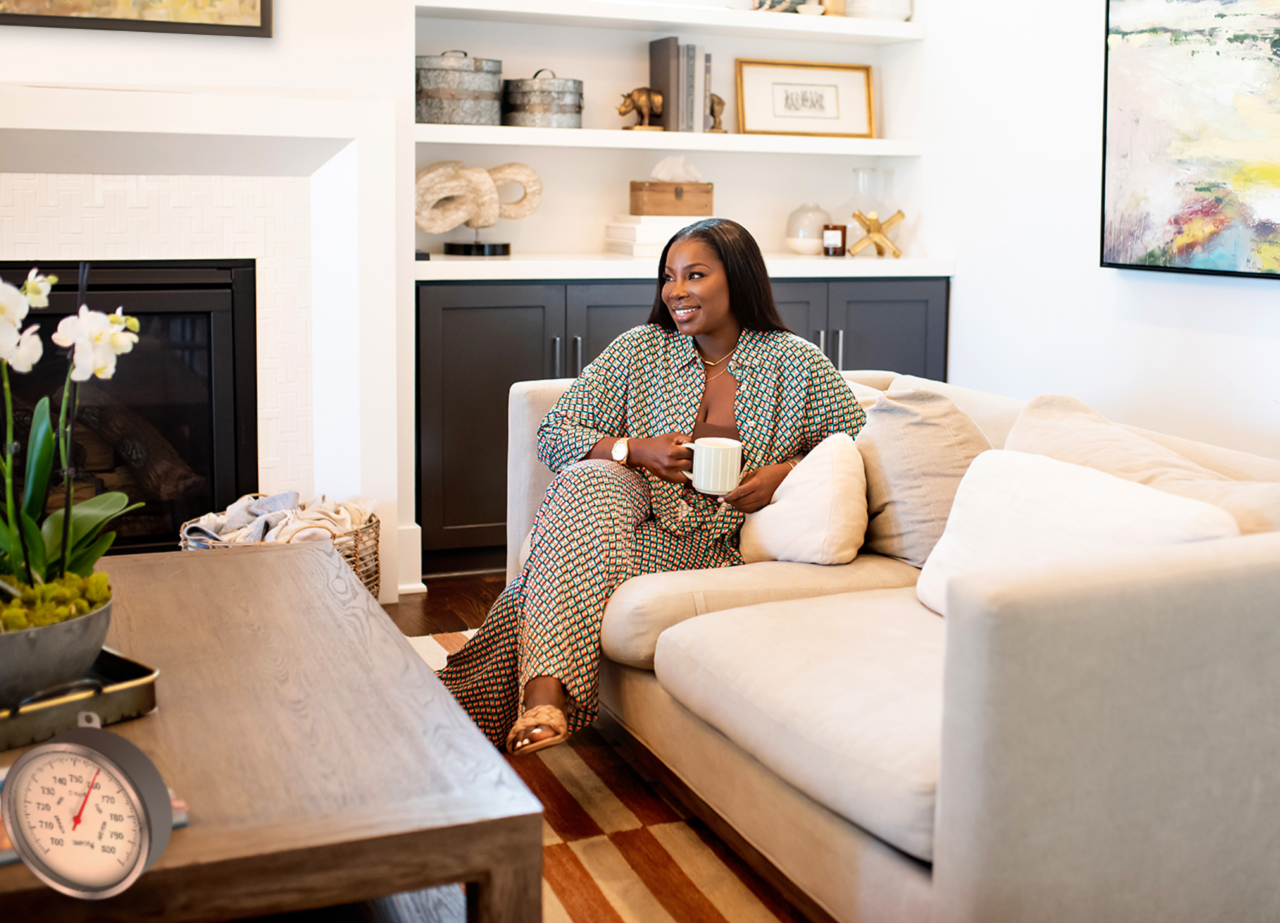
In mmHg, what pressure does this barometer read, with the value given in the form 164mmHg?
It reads 760mmHg
